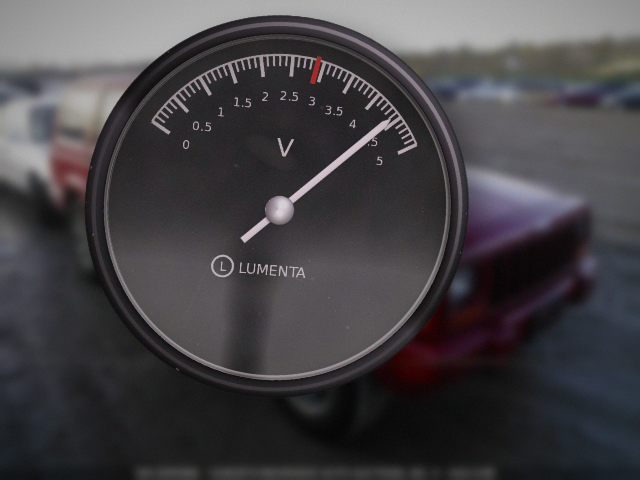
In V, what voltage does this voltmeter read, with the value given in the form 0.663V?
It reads 4.4V
